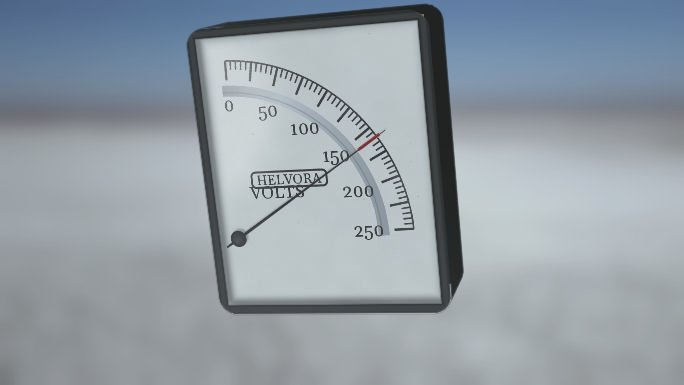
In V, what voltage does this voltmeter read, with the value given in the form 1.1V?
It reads 160V
